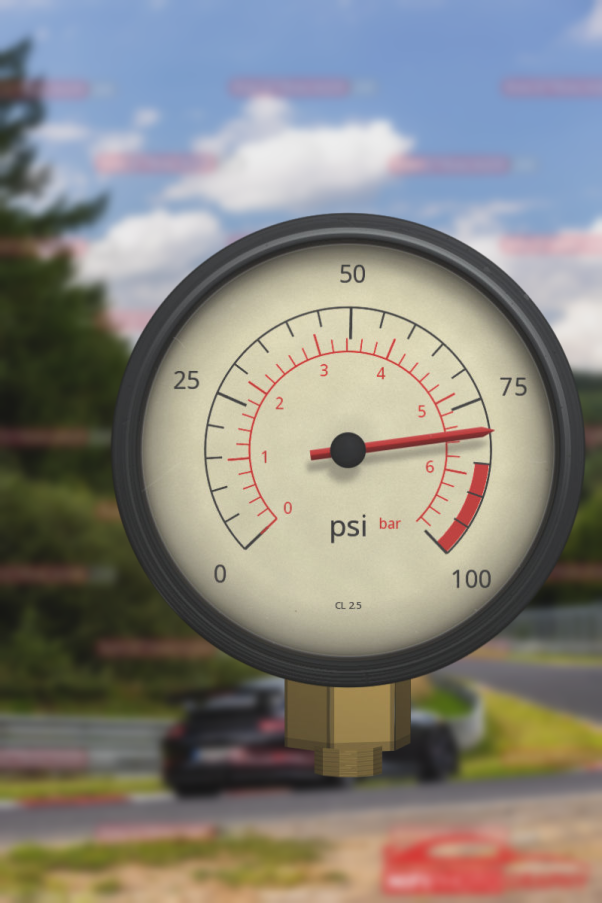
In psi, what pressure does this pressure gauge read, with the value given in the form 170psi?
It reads 80psi
